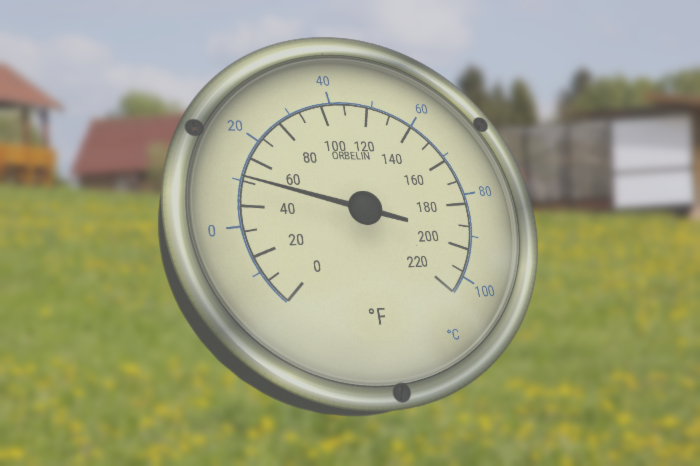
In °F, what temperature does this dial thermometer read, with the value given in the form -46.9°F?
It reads 50°F
